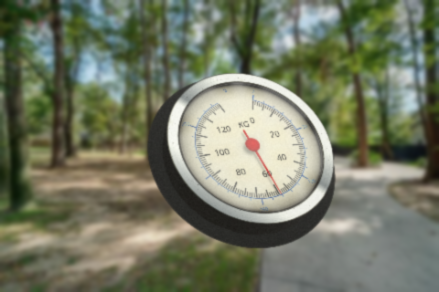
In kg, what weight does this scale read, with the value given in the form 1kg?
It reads 60kg
